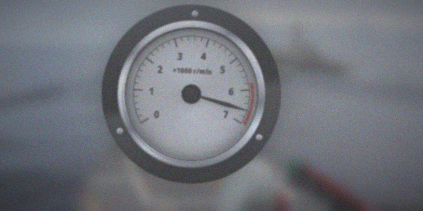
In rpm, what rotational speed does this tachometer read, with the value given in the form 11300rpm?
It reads 6600rpm
